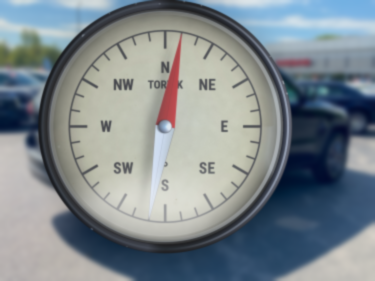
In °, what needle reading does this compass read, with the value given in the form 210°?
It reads 10°
